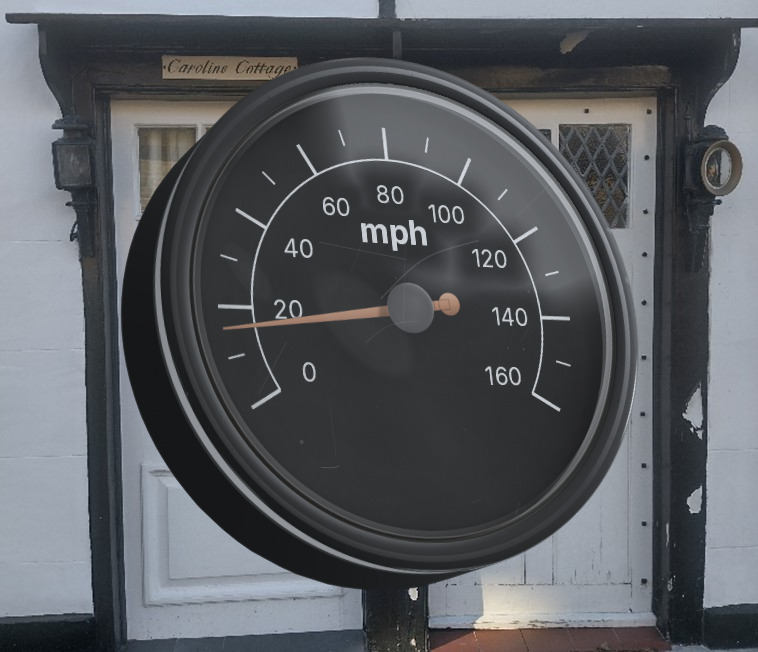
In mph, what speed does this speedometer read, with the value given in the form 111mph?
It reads 15mph
